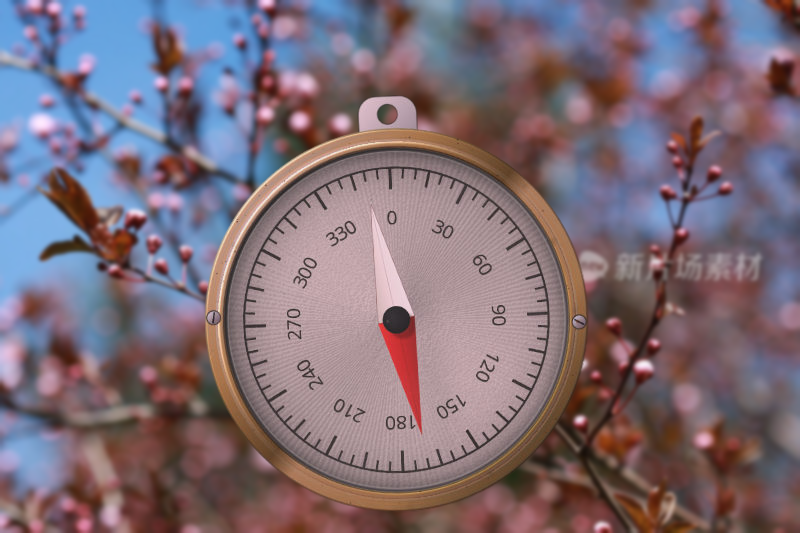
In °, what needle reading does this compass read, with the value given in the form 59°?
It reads 170°
